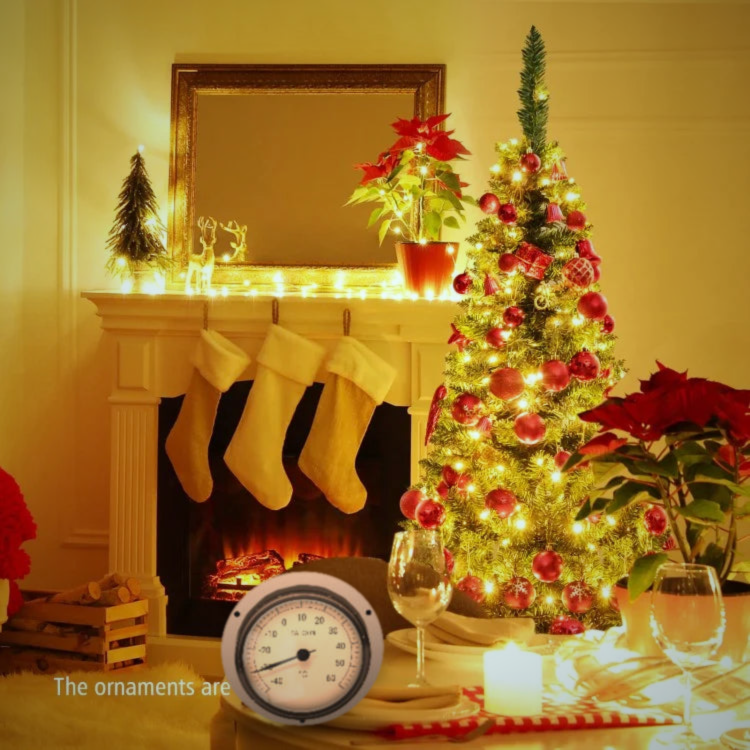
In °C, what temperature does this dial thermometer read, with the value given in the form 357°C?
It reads -30°C
